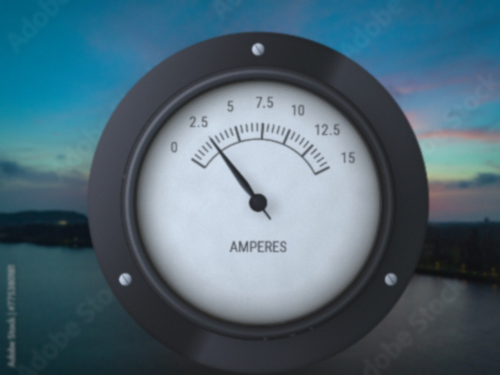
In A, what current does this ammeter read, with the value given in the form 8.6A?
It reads 2.5A
